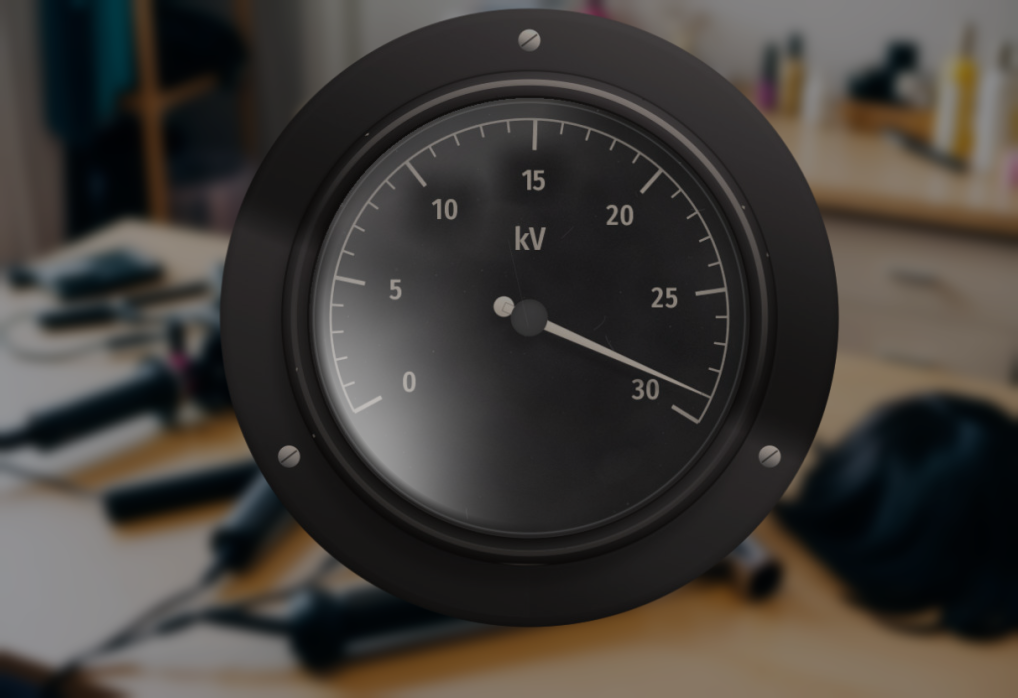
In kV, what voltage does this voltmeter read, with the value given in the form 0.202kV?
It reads 29kV
